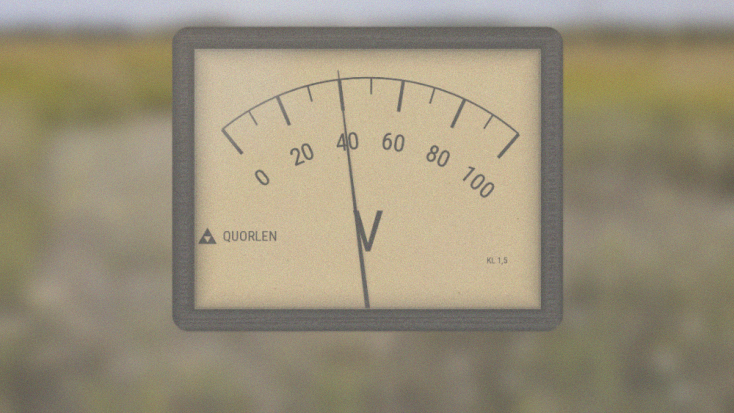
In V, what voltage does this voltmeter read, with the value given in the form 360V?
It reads 40V
